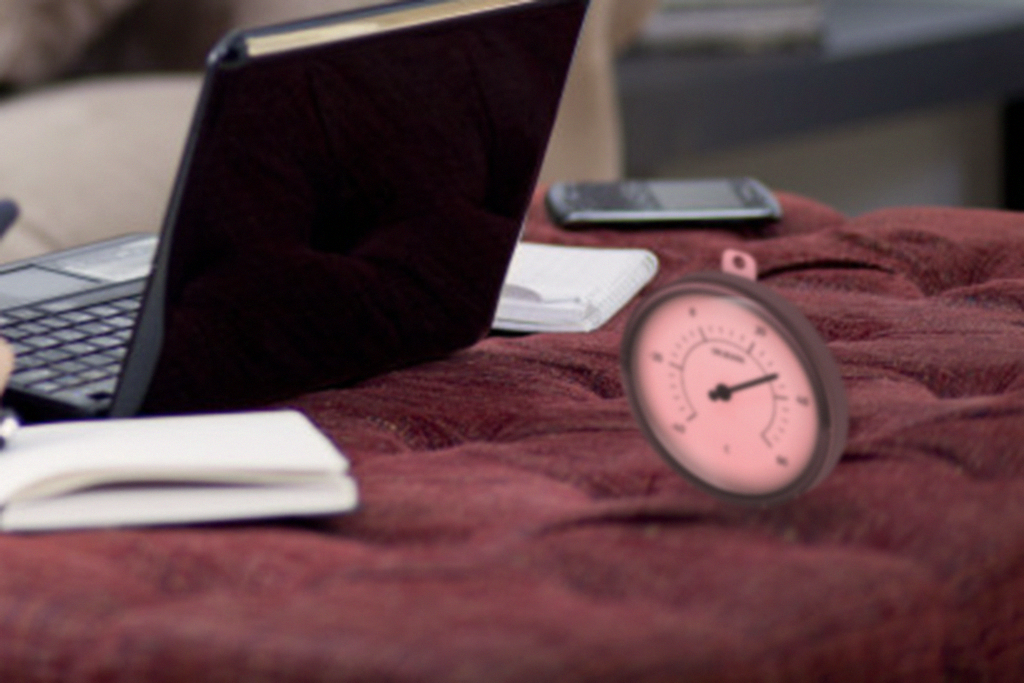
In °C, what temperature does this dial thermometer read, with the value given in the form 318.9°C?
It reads 32°C
